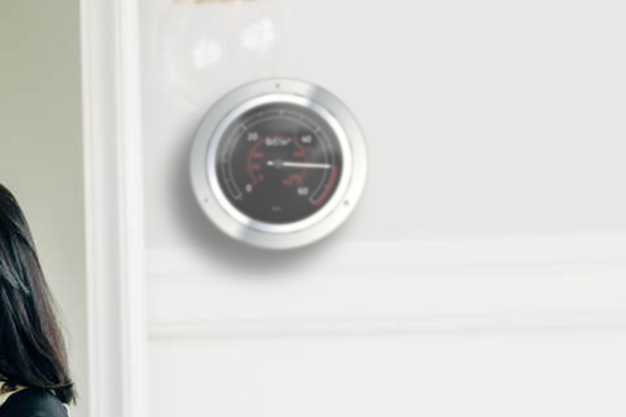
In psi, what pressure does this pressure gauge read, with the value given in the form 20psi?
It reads 50psi
